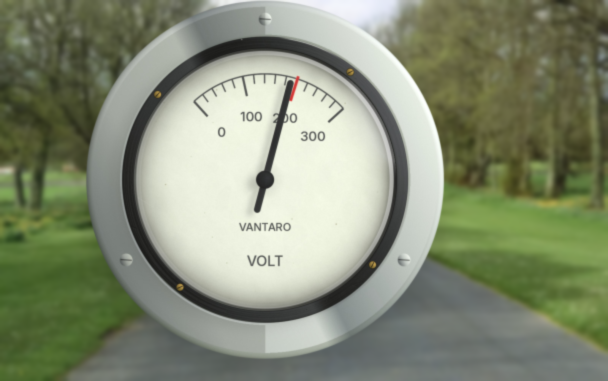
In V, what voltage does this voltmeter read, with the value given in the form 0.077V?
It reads 190V
